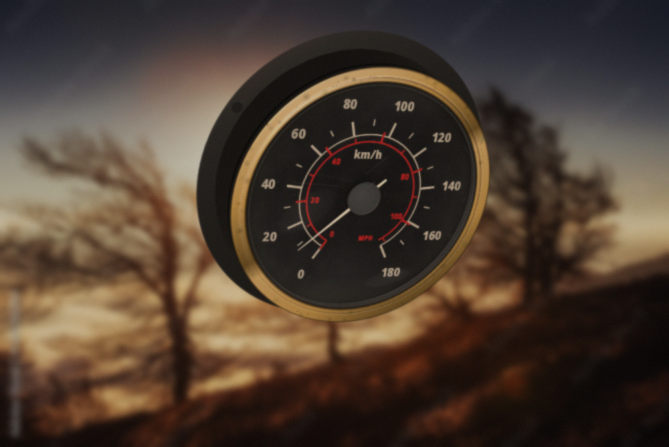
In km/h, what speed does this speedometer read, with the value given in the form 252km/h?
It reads 10km/h
